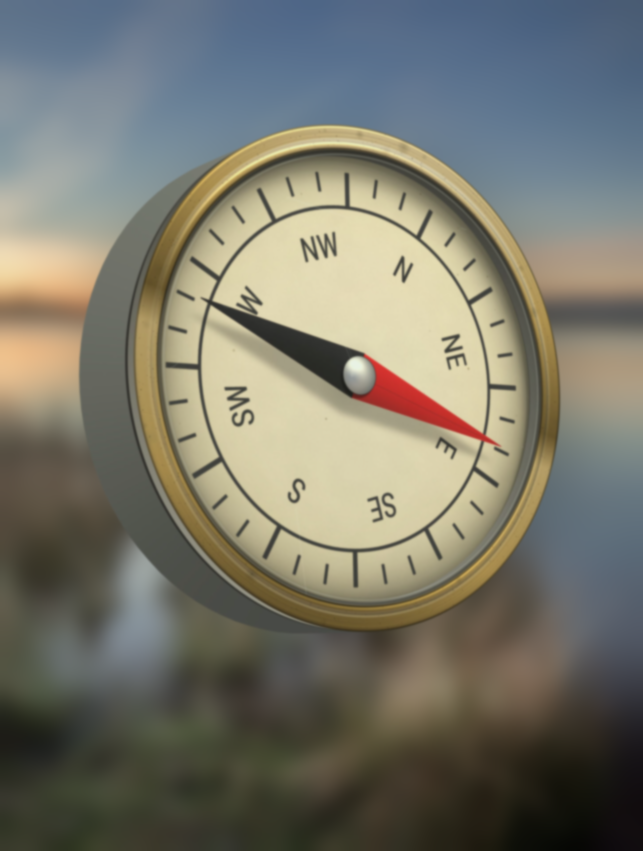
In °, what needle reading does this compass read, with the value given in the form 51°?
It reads 80°
